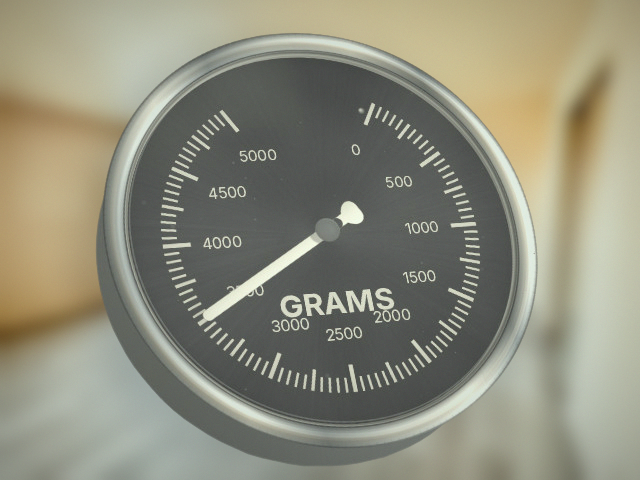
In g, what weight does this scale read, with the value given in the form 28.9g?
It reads 3500g
